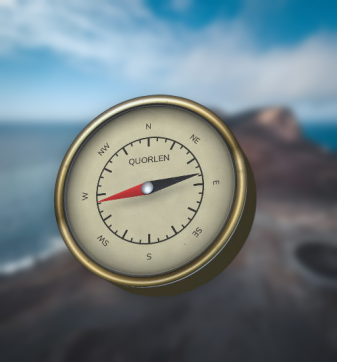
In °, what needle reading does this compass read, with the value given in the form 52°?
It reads 260°
